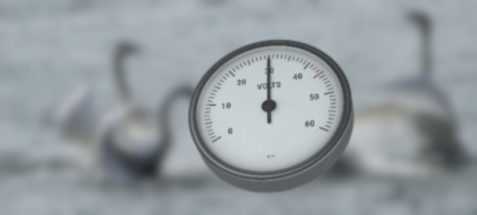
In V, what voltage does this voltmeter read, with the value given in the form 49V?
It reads 30V
